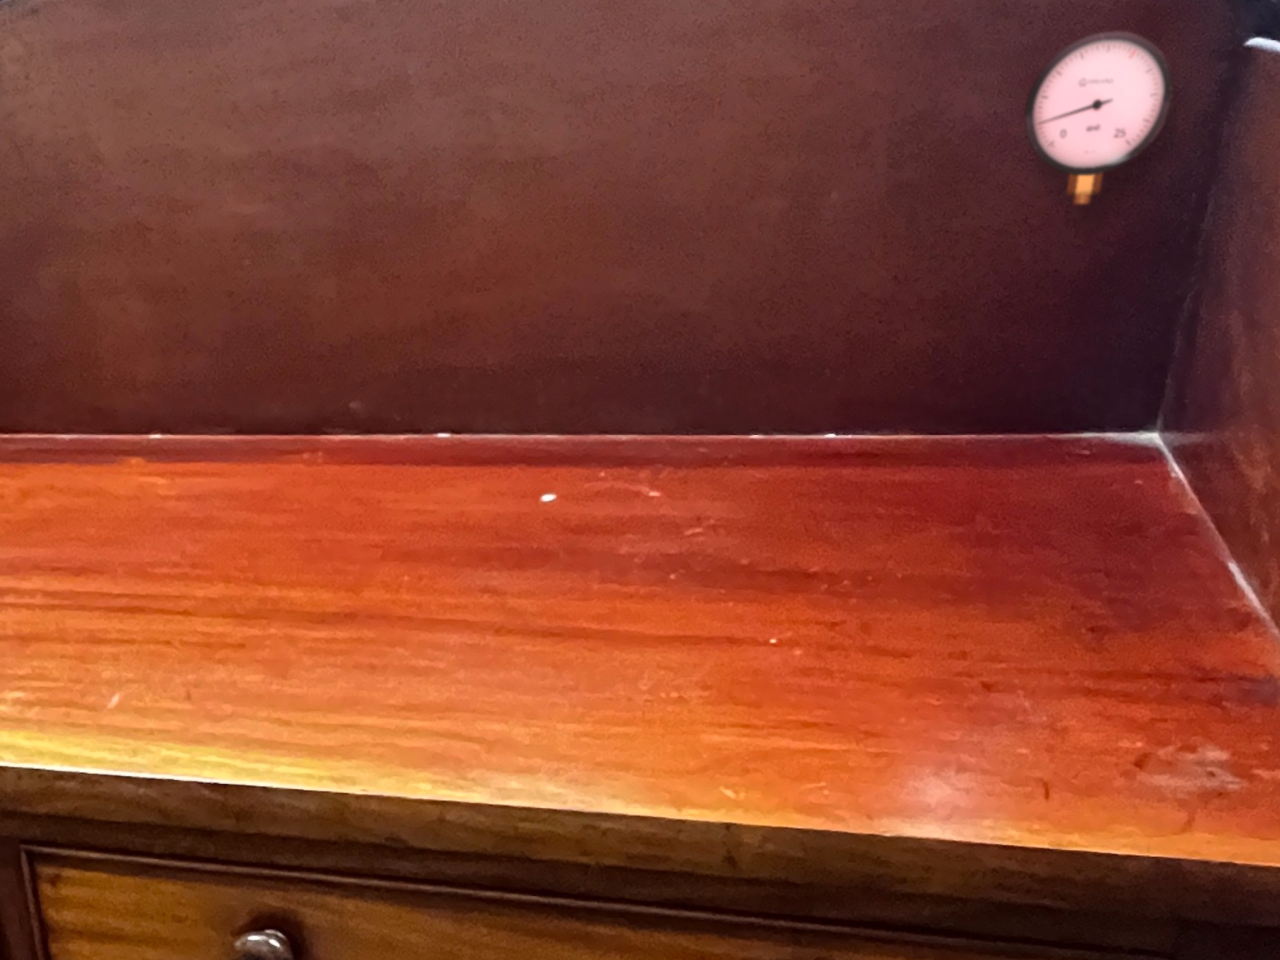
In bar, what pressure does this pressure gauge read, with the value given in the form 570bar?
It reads 2.5bar
